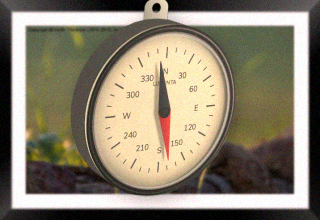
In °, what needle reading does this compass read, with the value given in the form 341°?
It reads 170°
